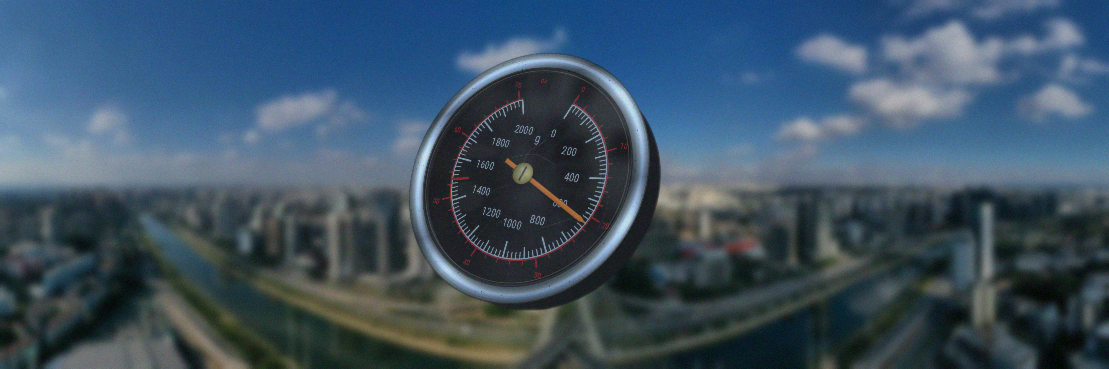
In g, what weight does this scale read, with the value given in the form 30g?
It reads 600g
